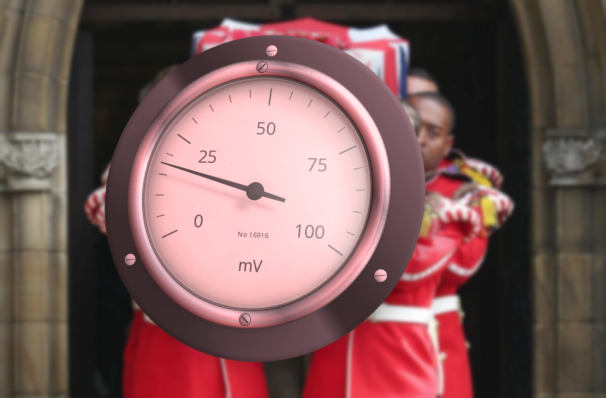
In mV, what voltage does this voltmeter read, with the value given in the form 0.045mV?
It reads 17.5mV
